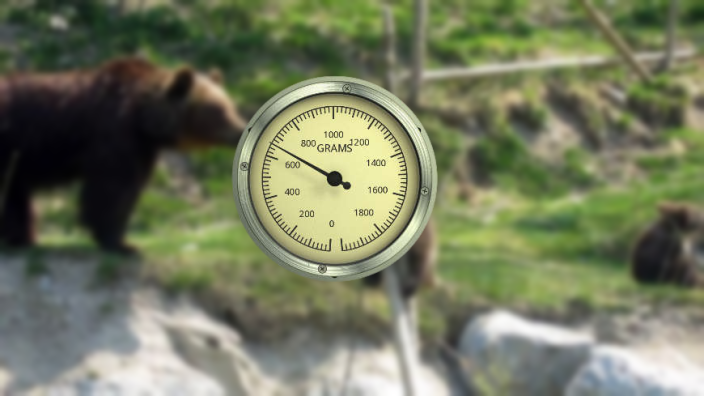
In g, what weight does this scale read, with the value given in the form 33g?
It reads 660g
